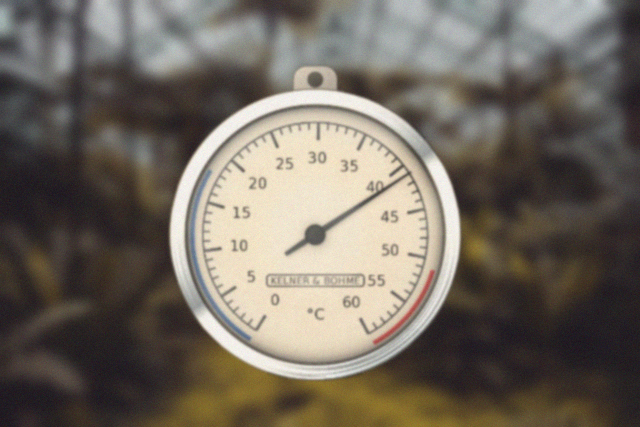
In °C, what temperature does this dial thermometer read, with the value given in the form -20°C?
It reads 41°C
